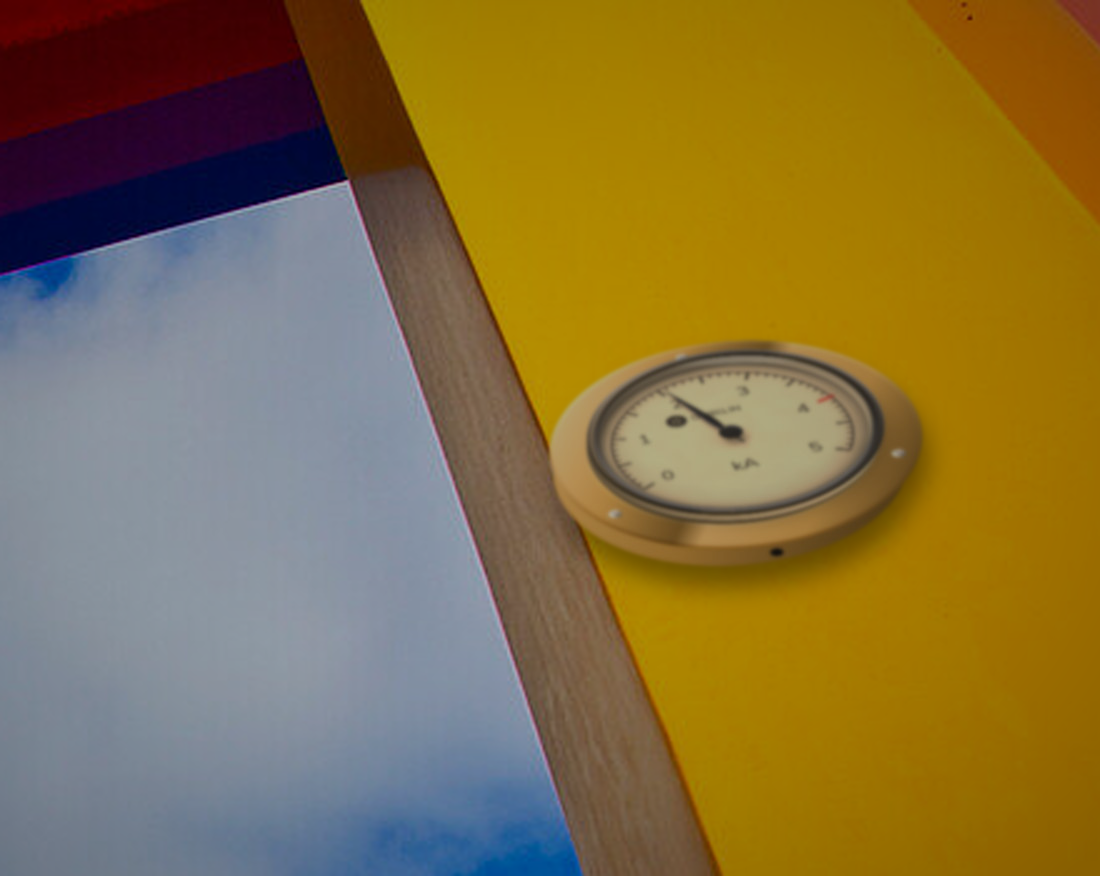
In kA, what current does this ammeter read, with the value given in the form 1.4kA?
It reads 2kA
